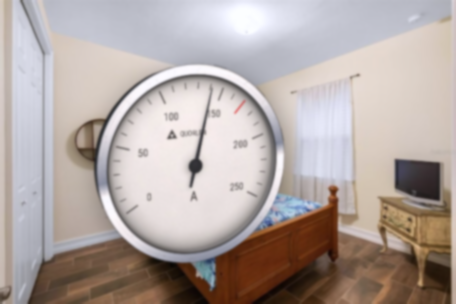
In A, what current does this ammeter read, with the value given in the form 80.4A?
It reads 140A
